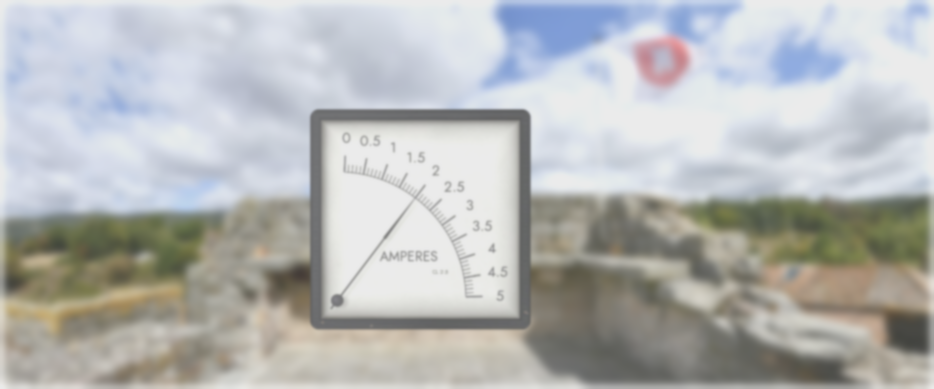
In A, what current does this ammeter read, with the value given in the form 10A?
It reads 2A
